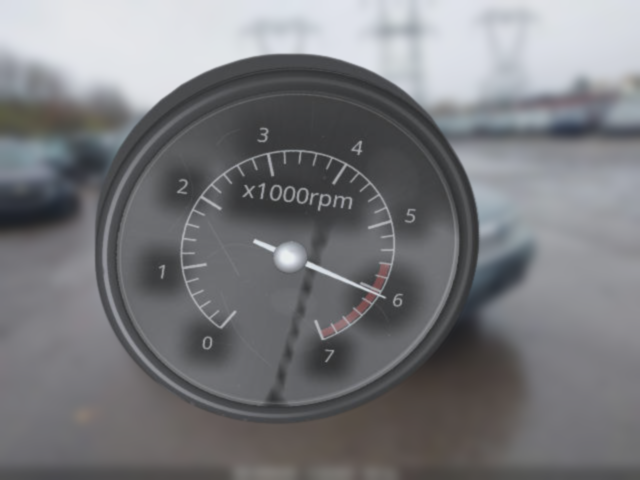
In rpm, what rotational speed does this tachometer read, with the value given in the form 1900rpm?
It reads 6000rpm
